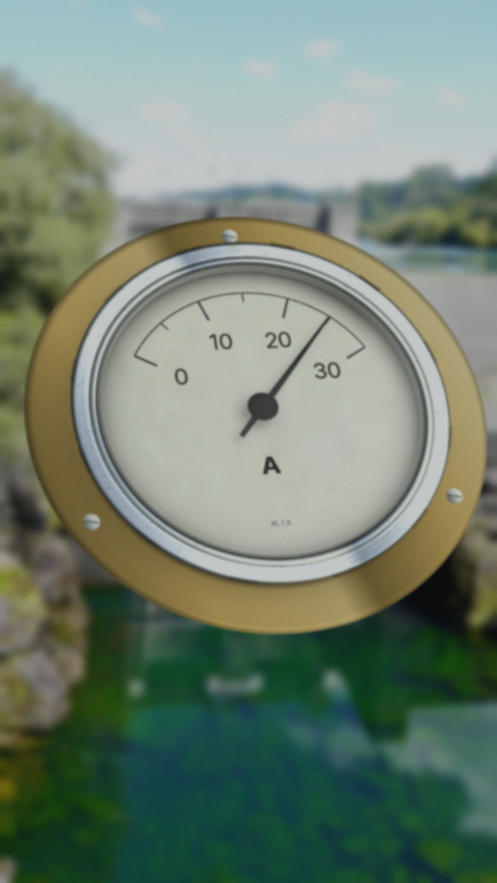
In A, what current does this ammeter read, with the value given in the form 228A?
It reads 25A
